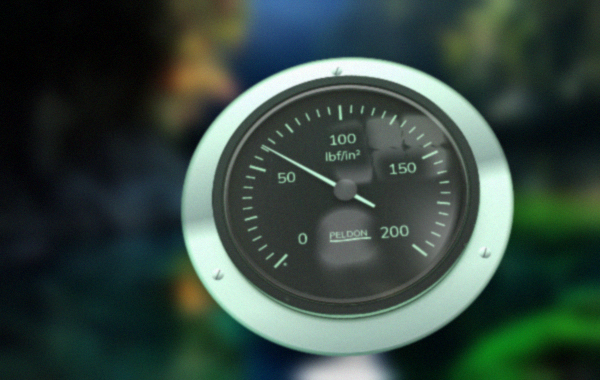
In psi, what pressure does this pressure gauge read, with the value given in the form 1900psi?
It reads 60psi
